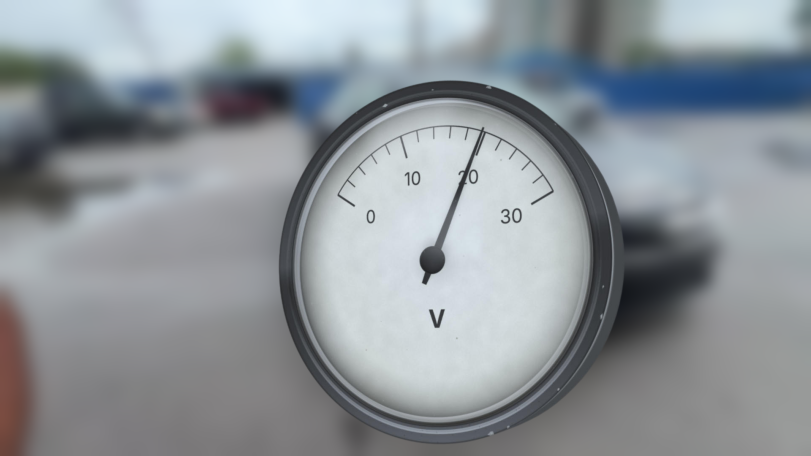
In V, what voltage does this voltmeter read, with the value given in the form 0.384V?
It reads 20V
